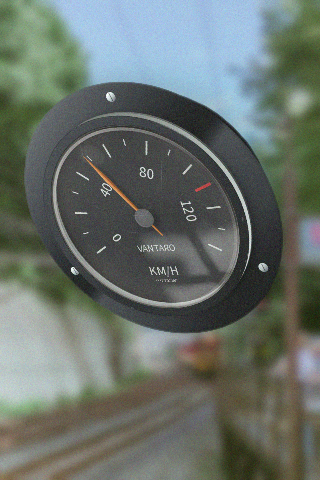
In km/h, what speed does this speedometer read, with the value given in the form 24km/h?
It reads 50km/h
